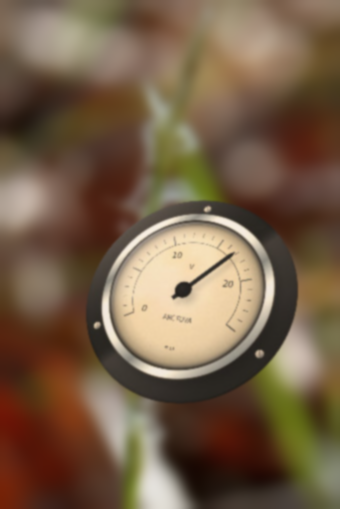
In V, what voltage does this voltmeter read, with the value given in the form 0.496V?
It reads 17V
